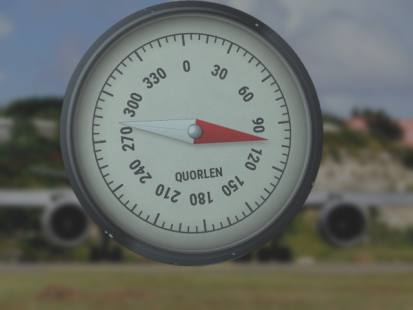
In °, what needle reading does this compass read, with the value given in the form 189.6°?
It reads 102.5°
